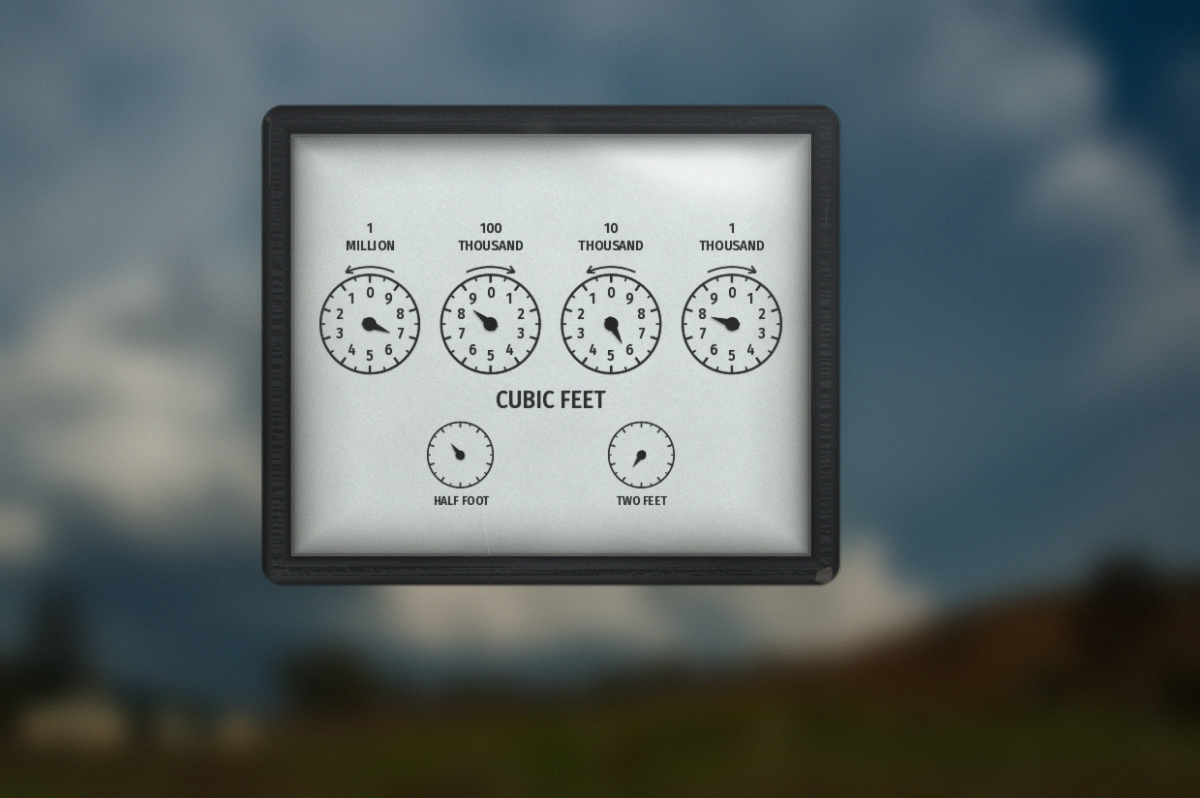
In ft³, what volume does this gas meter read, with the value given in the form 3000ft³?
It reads 685800ft³
